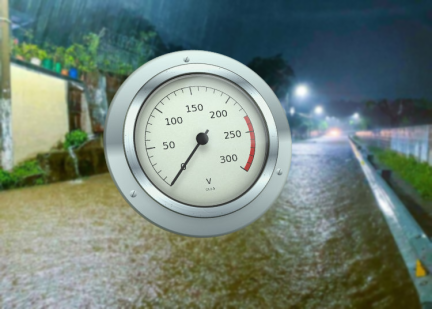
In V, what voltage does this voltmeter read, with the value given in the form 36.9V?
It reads 0V
